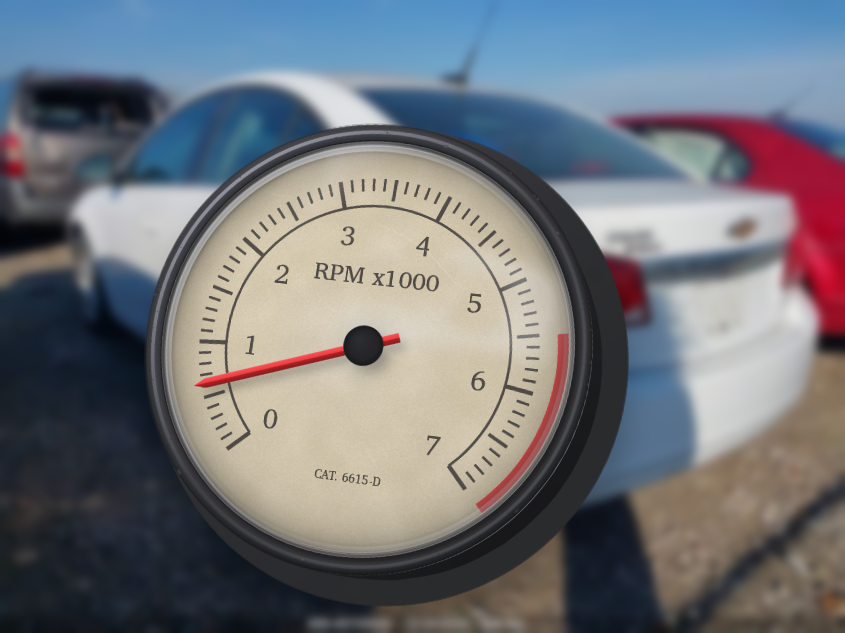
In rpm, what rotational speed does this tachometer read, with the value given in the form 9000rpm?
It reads 600rpm
